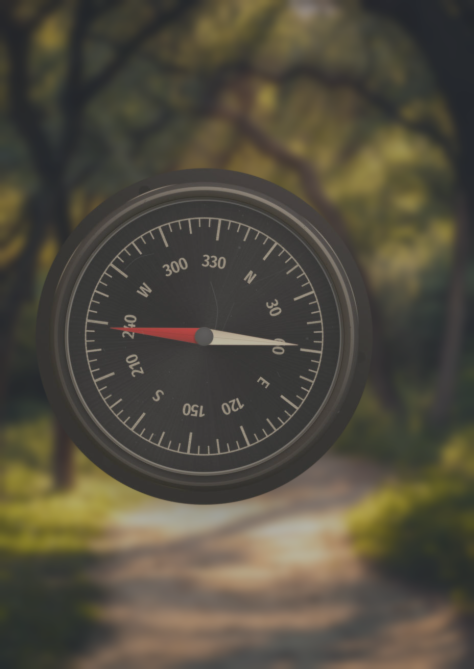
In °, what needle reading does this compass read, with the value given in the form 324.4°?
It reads 237.5°
